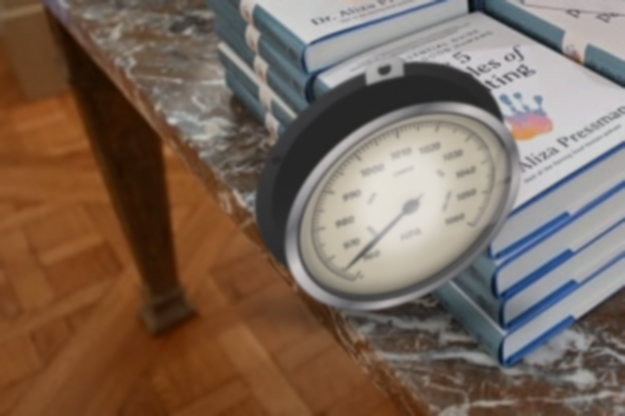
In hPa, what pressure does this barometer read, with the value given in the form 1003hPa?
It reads 965hPa
